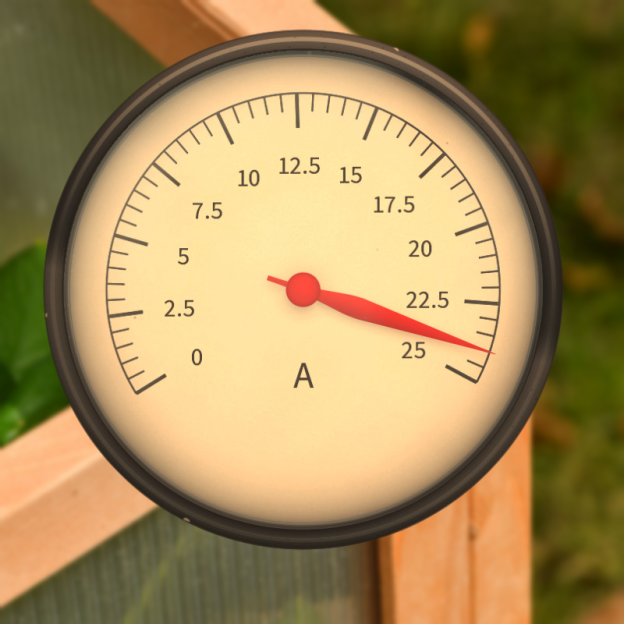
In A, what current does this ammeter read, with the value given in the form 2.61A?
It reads 24A
